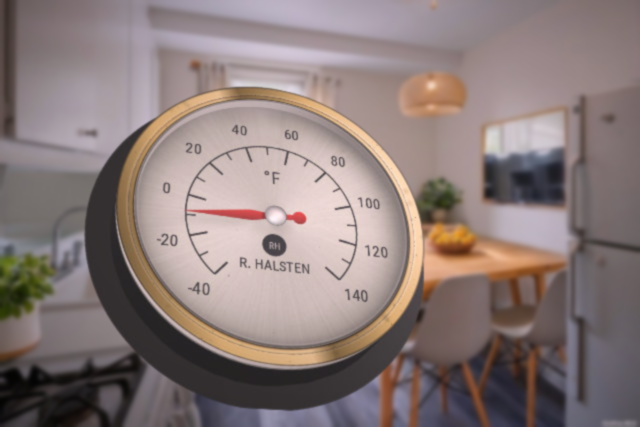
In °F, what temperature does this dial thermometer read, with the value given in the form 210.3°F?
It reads -10°F
